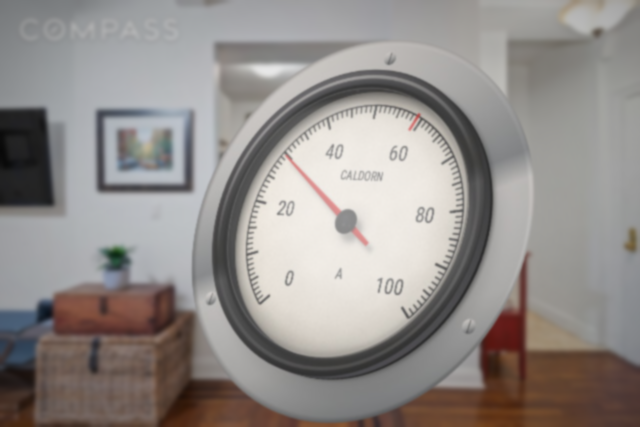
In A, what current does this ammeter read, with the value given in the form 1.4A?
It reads 30A
